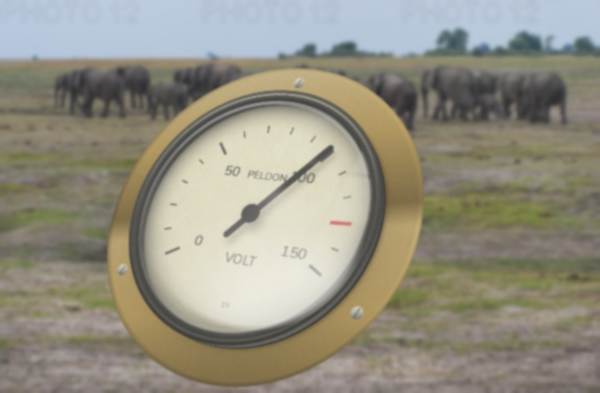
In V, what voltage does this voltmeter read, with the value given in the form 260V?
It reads 100V
